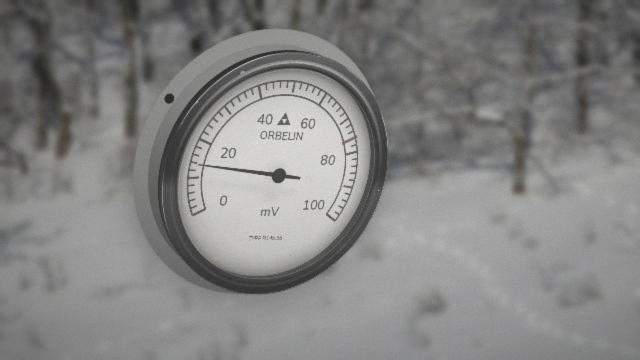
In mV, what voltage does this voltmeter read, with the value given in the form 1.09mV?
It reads 14mV
